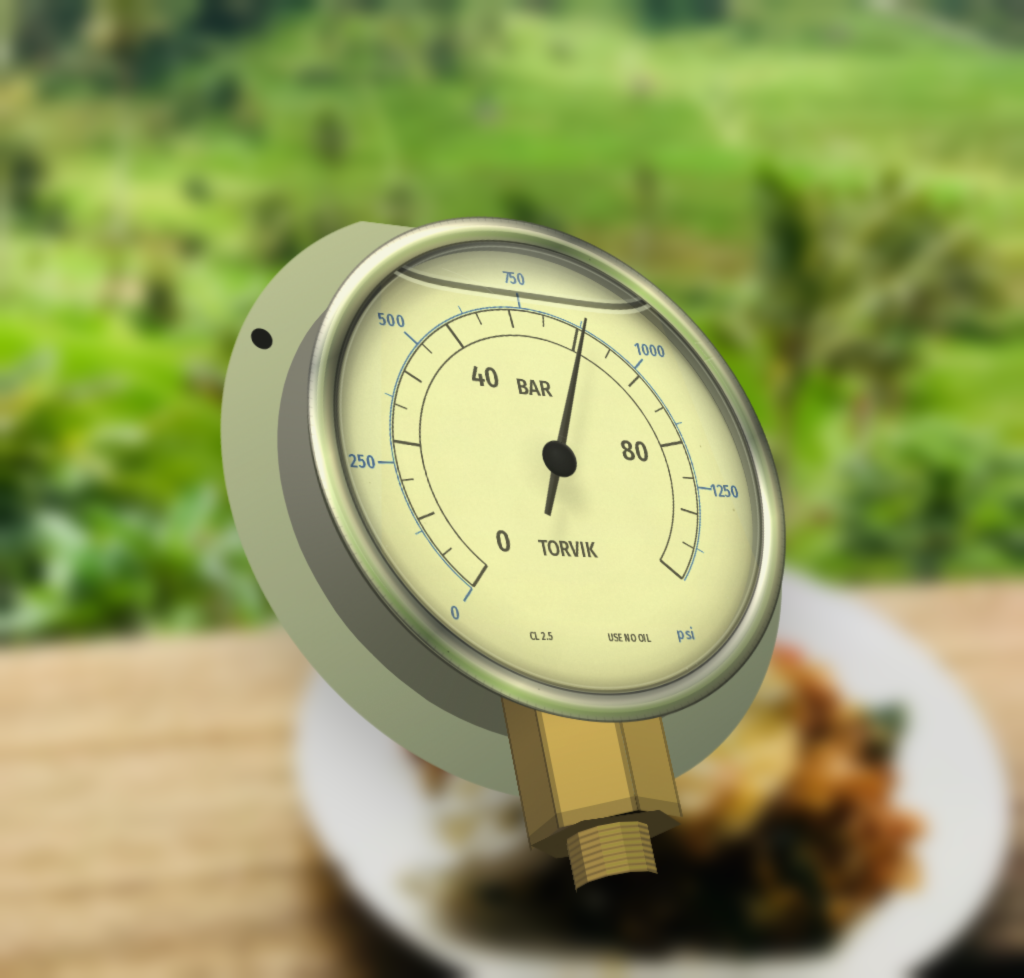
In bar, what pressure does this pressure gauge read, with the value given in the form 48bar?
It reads 60bar
